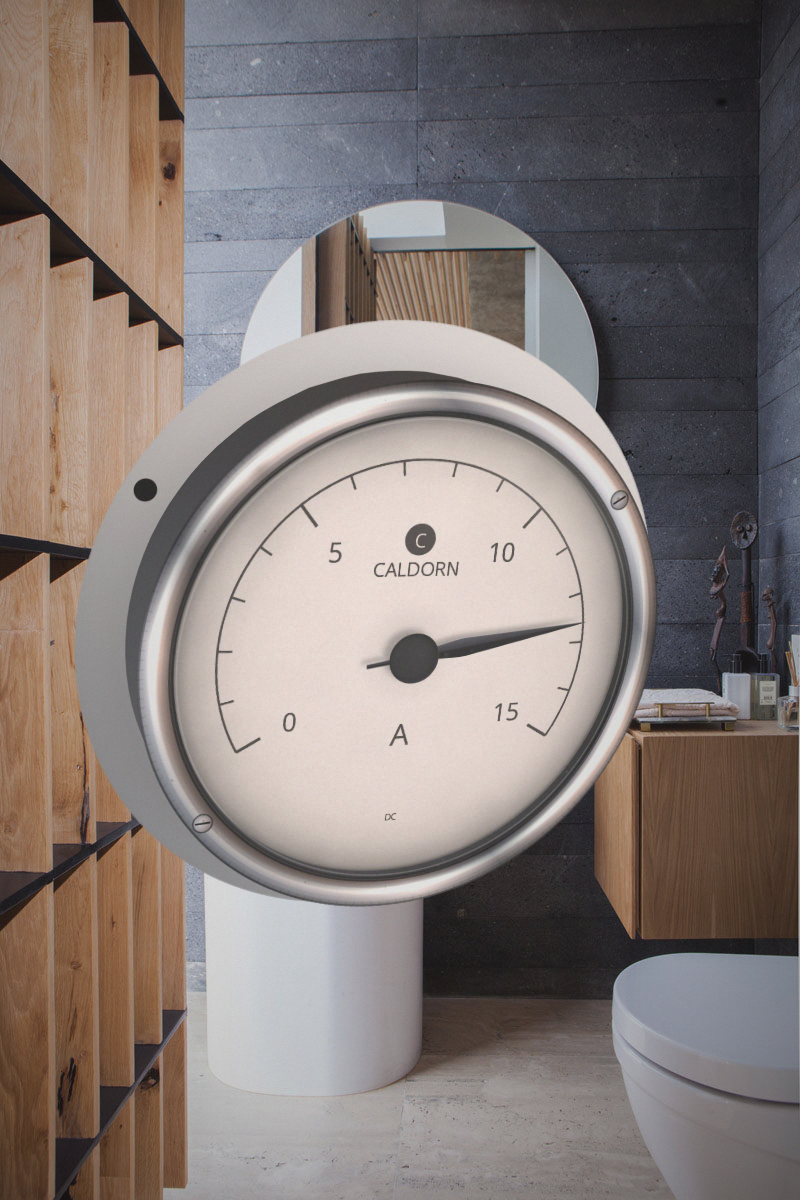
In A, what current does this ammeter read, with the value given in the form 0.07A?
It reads 12.5A
